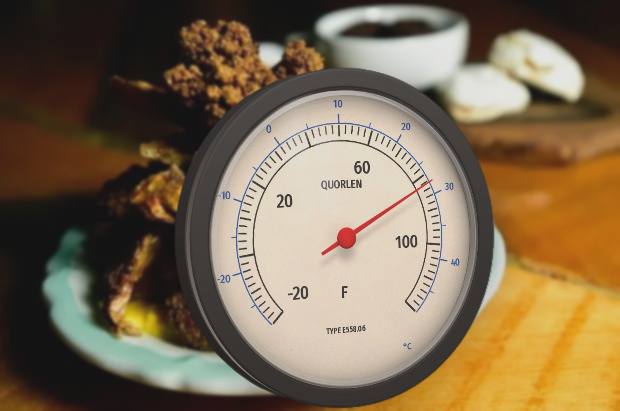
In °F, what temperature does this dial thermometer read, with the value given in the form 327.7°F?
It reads 82°F
